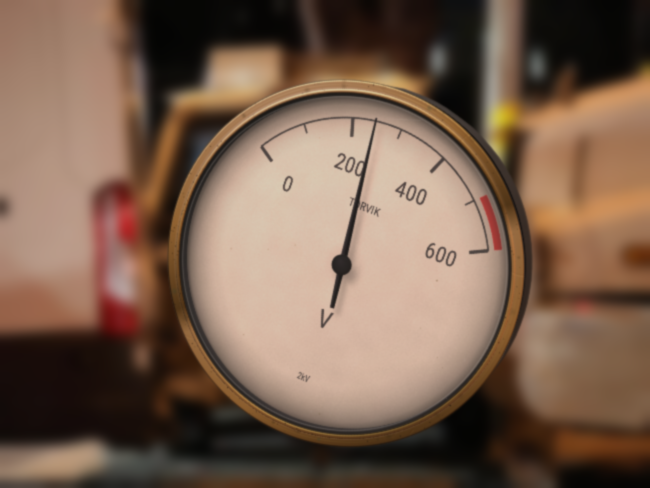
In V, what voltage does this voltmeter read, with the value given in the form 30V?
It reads 250V
